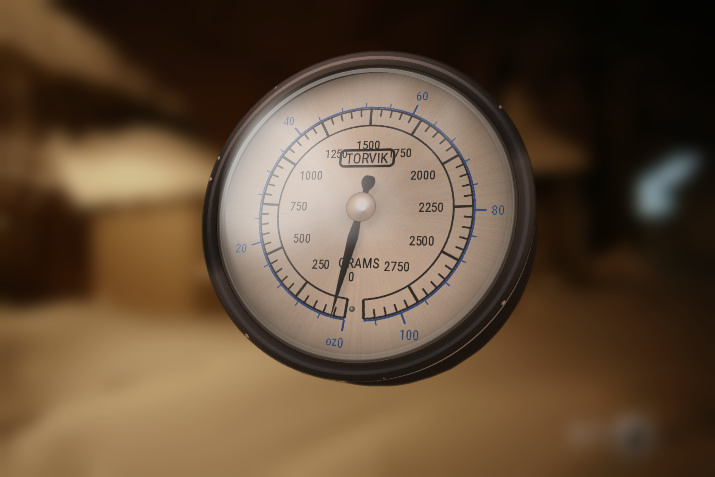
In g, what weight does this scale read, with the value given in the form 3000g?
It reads 50g
